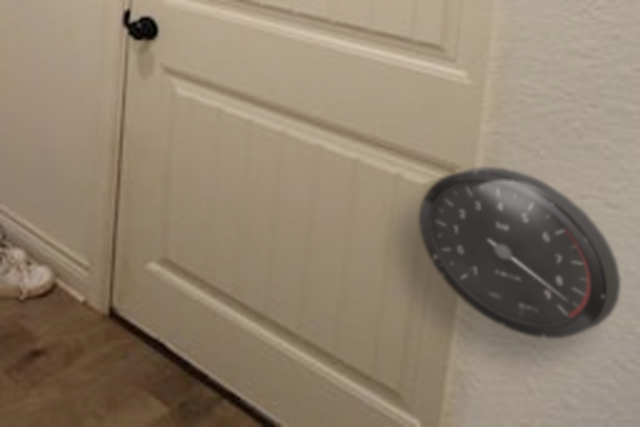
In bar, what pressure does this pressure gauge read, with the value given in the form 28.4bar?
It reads 8.5bar
